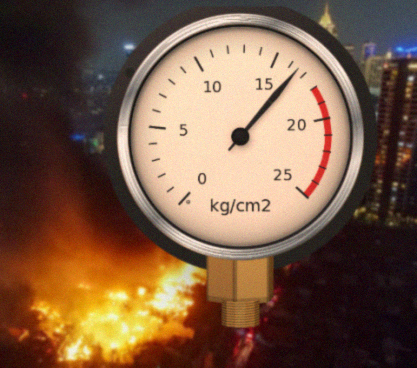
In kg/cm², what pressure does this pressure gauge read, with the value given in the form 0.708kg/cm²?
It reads 16.5kg/cm²
